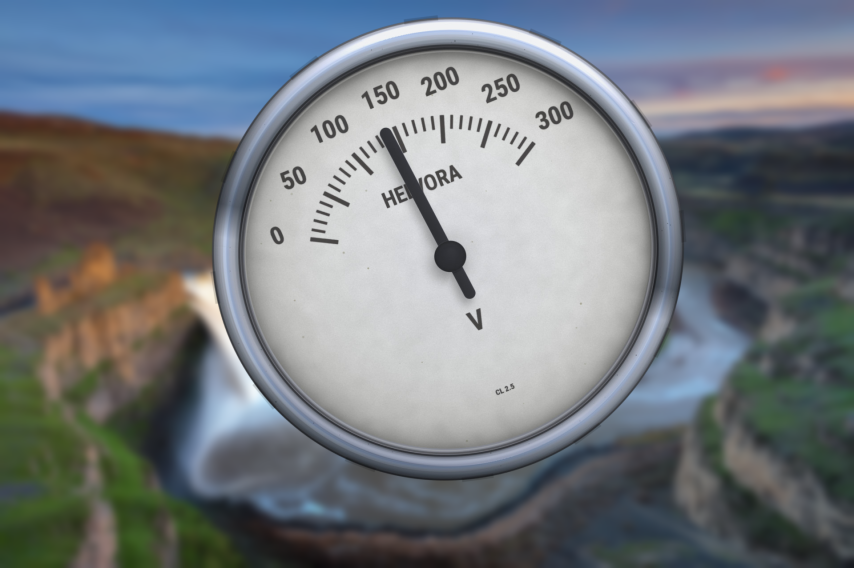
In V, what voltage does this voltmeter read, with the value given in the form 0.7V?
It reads 140V
